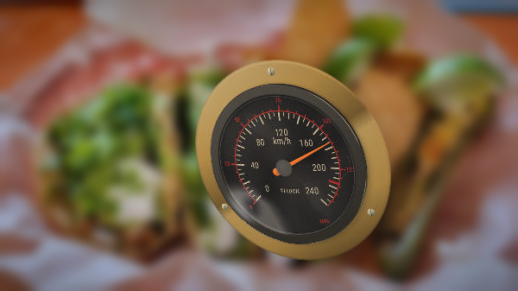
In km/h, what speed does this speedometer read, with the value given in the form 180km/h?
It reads 175km/h
